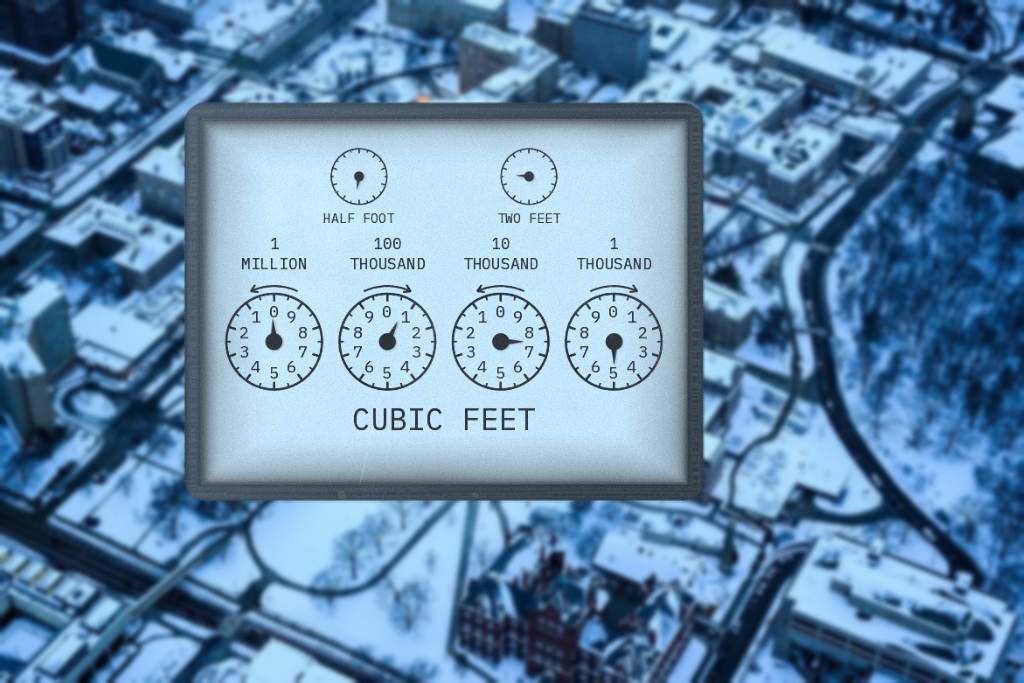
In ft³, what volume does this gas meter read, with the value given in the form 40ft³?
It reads 7500ft³
